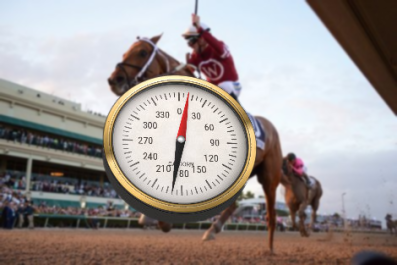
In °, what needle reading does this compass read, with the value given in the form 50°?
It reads 10°
